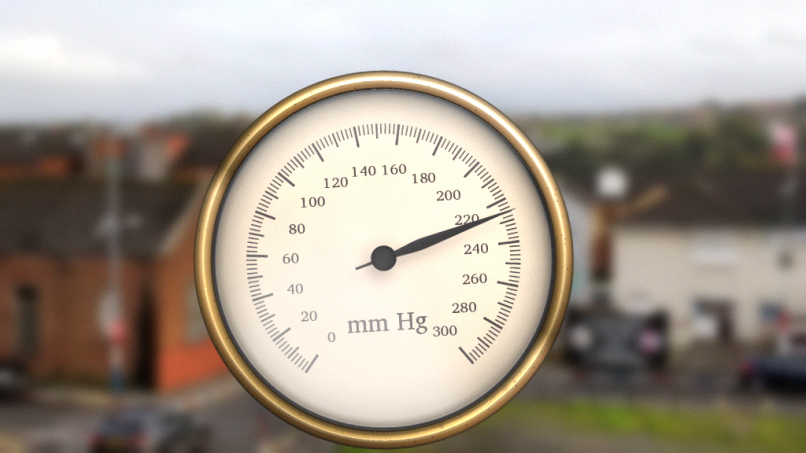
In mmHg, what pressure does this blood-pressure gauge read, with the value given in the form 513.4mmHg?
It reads 226mmHg
